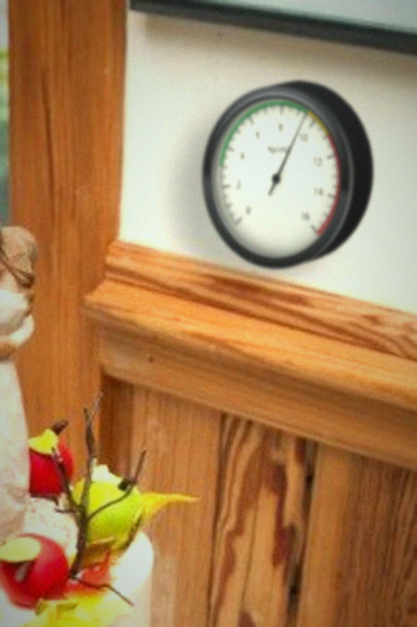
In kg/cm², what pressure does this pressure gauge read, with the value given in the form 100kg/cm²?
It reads 9.5kg/cm²
